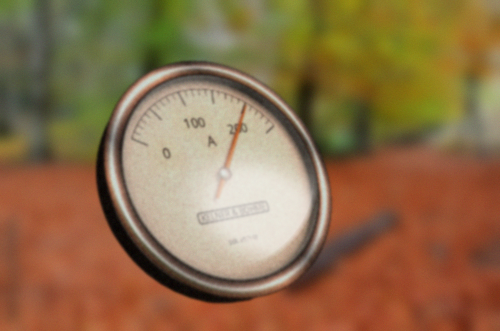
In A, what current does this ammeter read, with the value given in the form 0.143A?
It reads 200A
